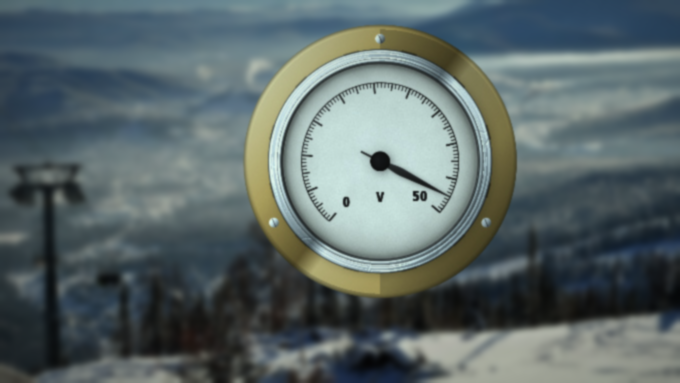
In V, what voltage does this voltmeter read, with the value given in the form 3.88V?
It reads 47.5V
